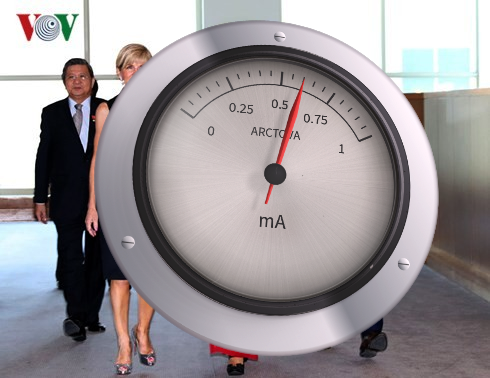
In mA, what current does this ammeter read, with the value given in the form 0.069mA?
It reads 0.6mA
